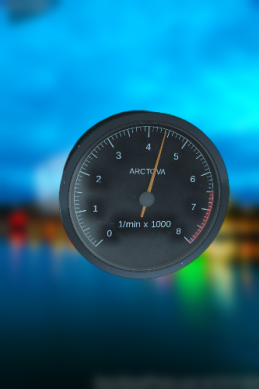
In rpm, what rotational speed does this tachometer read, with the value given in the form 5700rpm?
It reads 4400rpm
